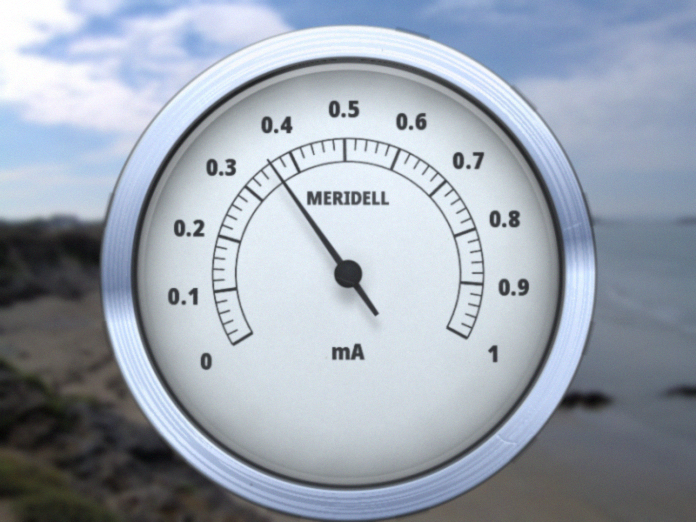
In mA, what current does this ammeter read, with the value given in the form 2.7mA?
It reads 0.36mA
